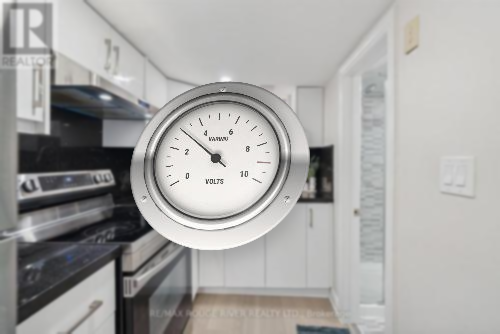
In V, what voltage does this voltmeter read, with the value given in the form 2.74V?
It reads 3V
